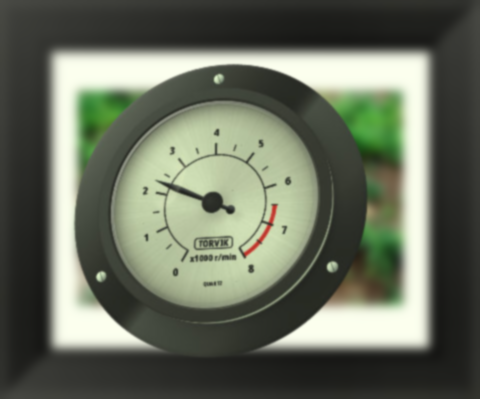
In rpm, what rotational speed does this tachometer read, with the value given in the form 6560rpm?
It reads 2250rpm
